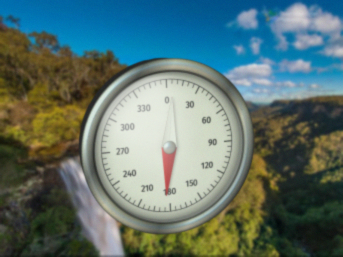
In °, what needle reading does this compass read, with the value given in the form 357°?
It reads 185°
